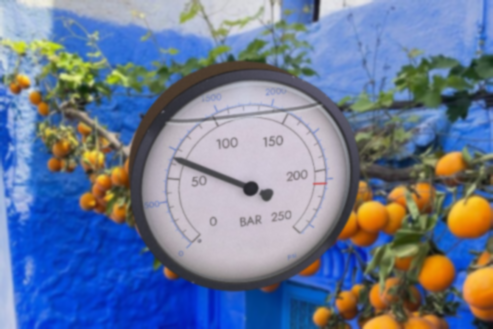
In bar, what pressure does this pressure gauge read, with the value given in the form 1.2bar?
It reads 65bar
